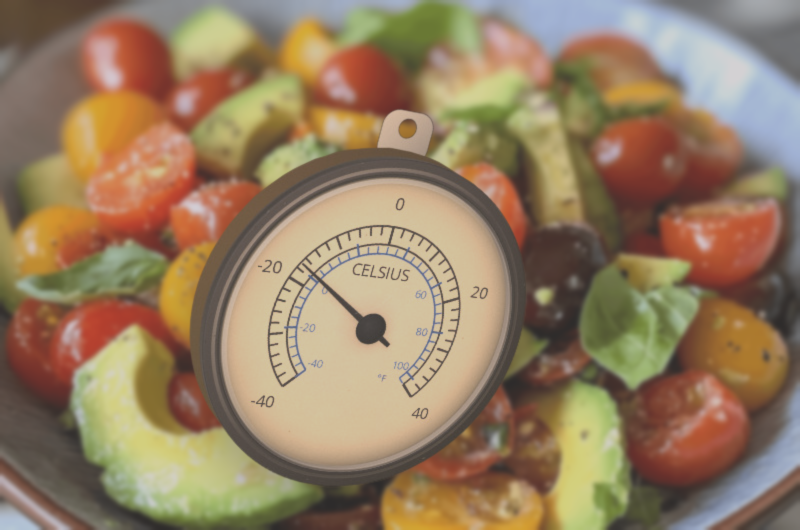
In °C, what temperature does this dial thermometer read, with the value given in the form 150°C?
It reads -17°C
